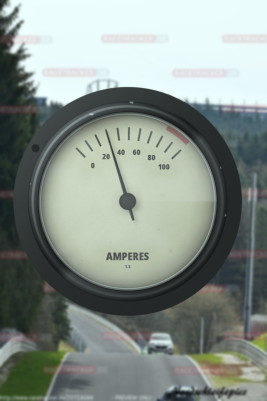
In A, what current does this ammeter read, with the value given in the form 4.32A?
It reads 30A
